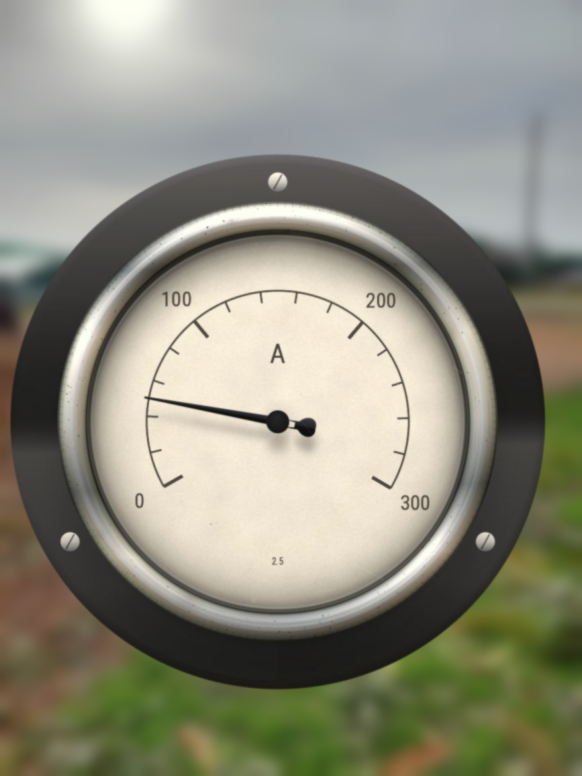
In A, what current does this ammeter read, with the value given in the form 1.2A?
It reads 50A
